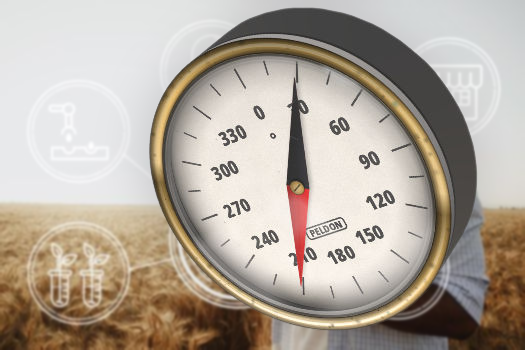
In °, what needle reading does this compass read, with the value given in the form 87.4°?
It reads 210°
